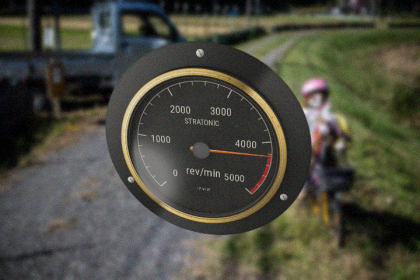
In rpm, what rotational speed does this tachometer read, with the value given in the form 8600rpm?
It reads 4200rpm
